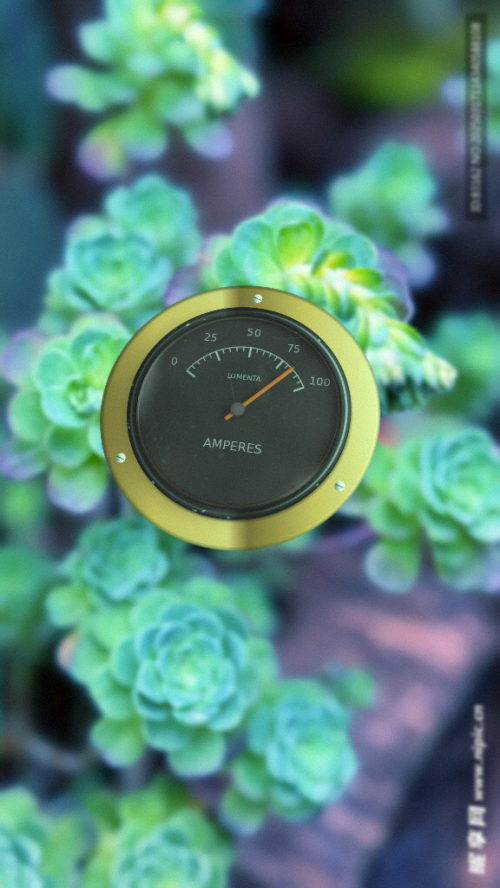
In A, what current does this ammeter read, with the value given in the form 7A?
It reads 85A
